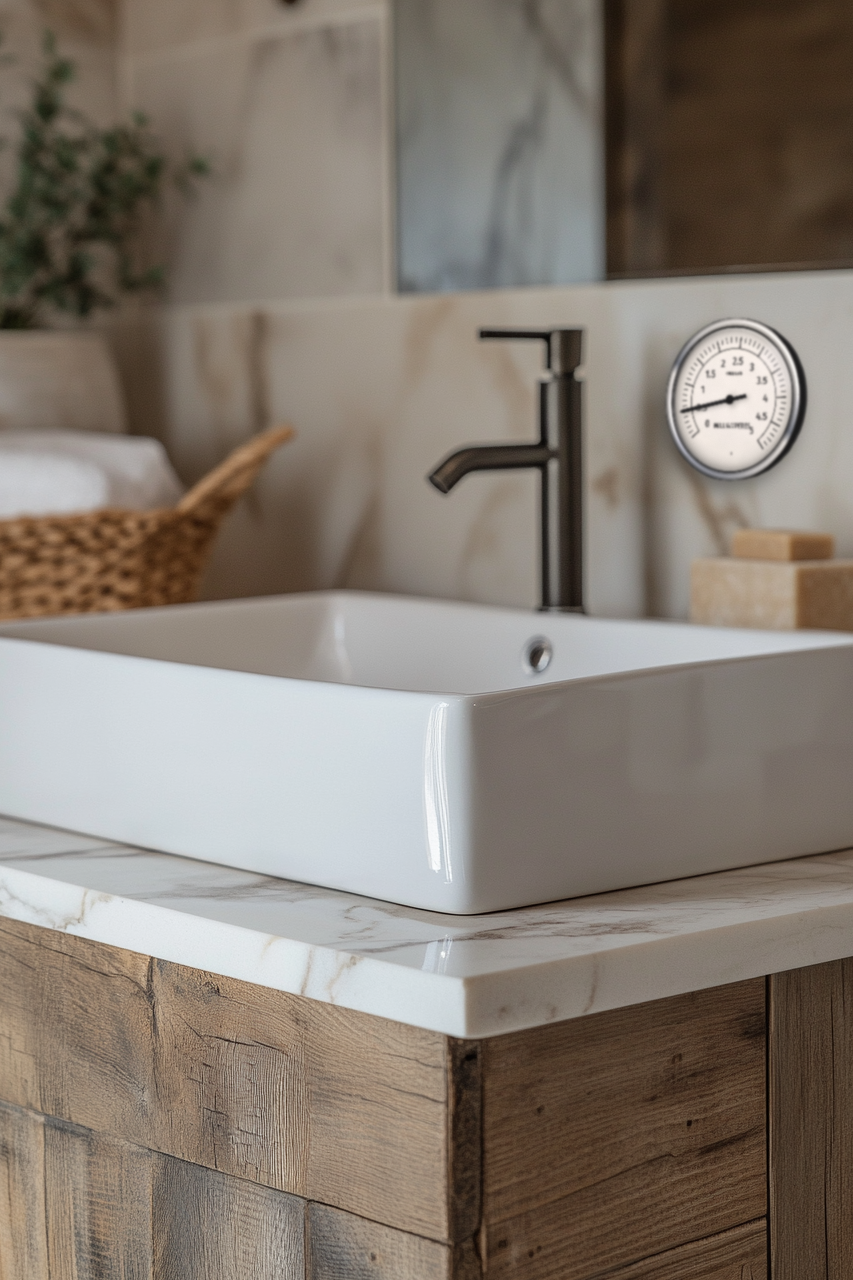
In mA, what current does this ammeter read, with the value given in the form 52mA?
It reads 0.5mA
